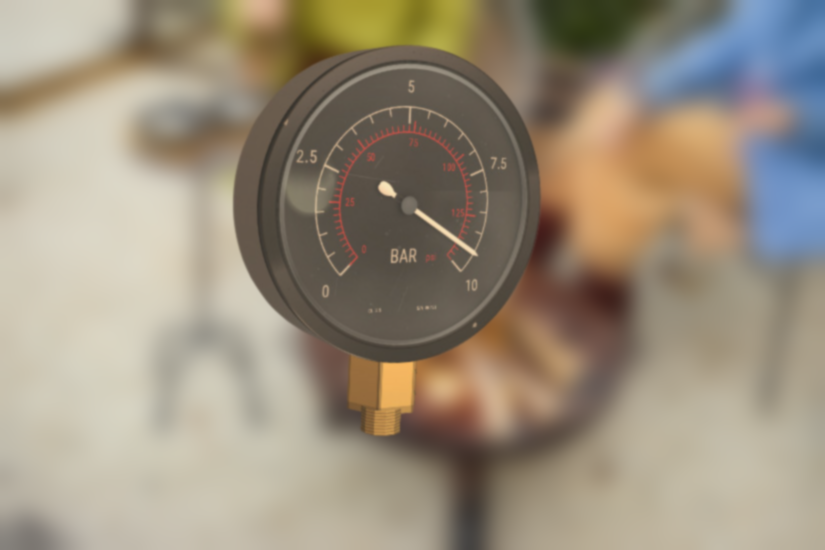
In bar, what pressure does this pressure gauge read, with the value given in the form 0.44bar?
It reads 9.5bar
